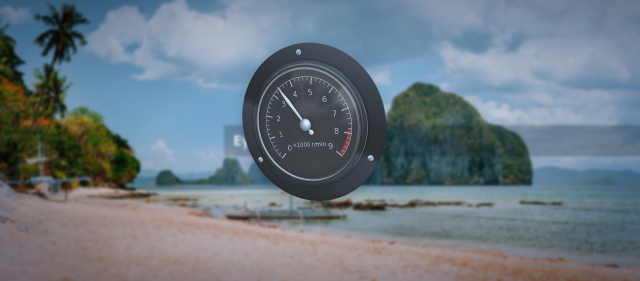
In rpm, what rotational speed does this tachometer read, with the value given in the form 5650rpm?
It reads 3400rpm
